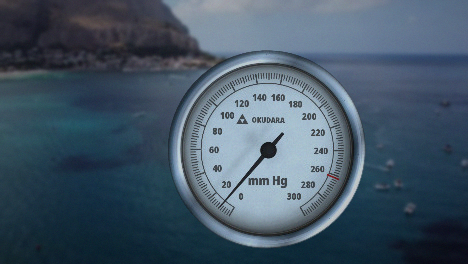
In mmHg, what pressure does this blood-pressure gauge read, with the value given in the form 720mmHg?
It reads 10mmHg
